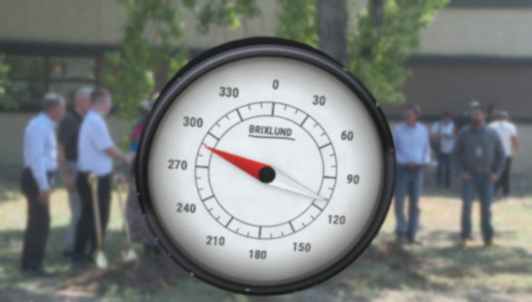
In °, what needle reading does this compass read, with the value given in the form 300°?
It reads 290°
